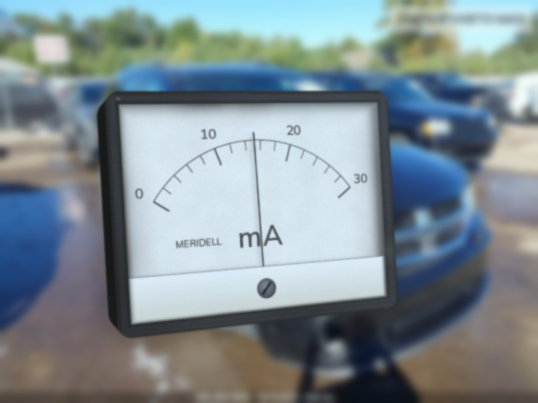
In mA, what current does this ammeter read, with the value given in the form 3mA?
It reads 15mA
